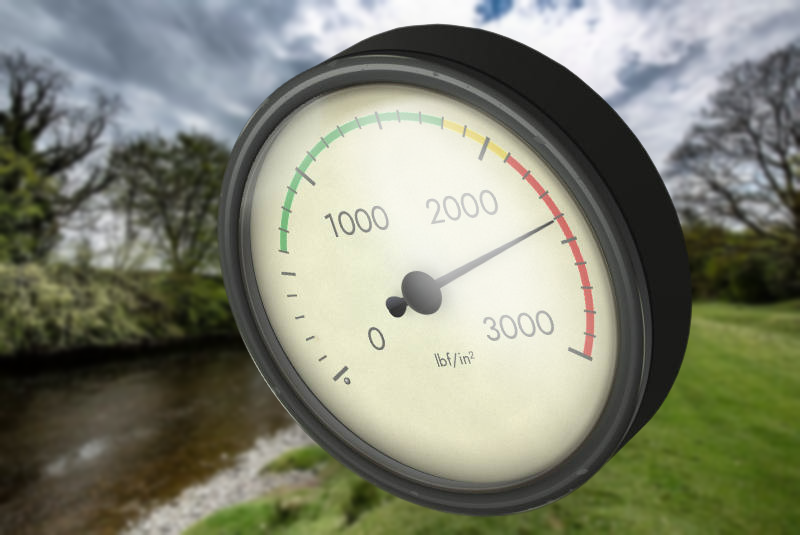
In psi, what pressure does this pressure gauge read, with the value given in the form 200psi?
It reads 2400psi
